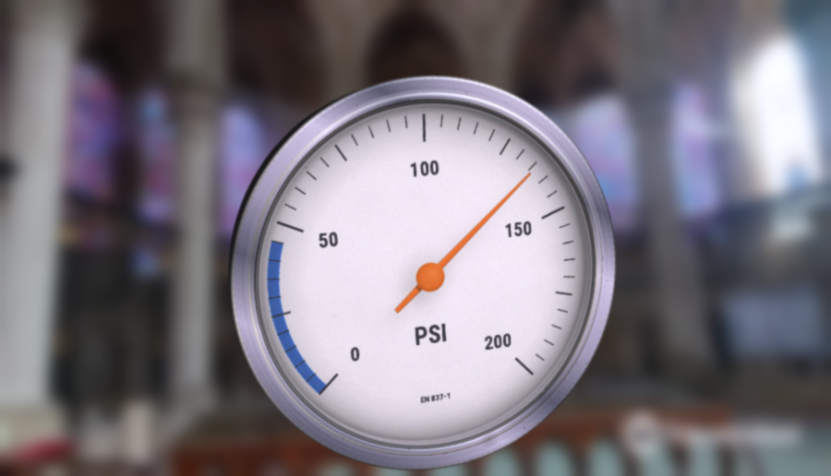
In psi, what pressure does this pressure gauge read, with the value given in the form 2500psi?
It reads 135psi
